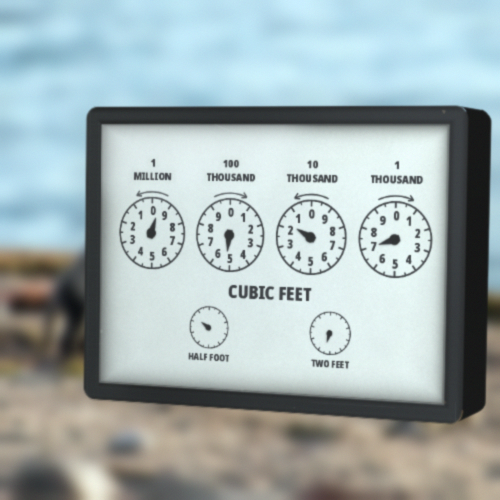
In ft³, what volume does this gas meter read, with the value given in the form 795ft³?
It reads 951700ft³
